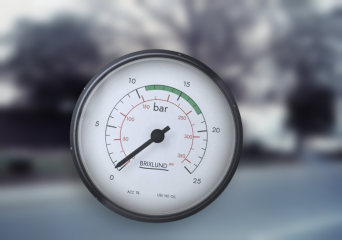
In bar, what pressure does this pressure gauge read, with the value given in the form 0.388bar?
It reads 0.5bar
